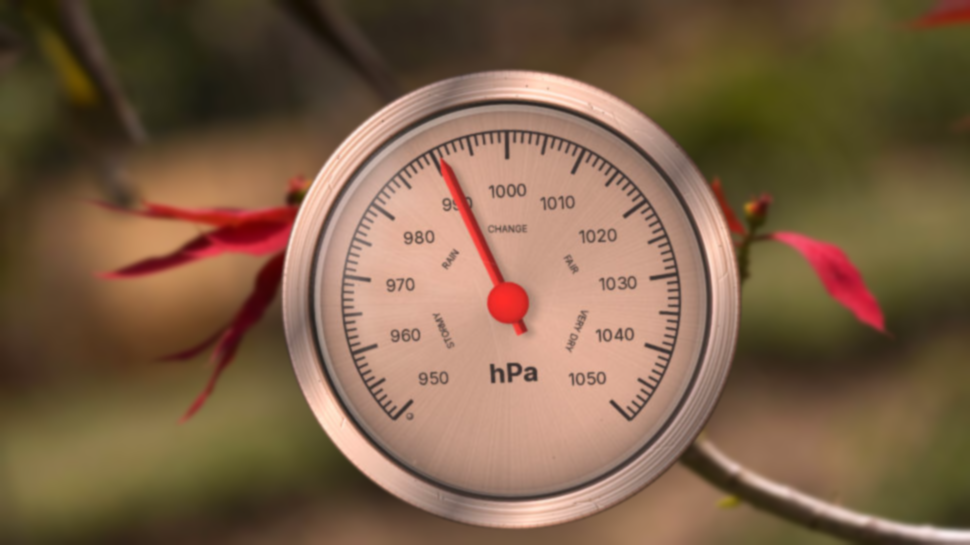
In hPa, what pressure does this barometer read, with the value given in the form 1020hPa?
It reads 991hPa
